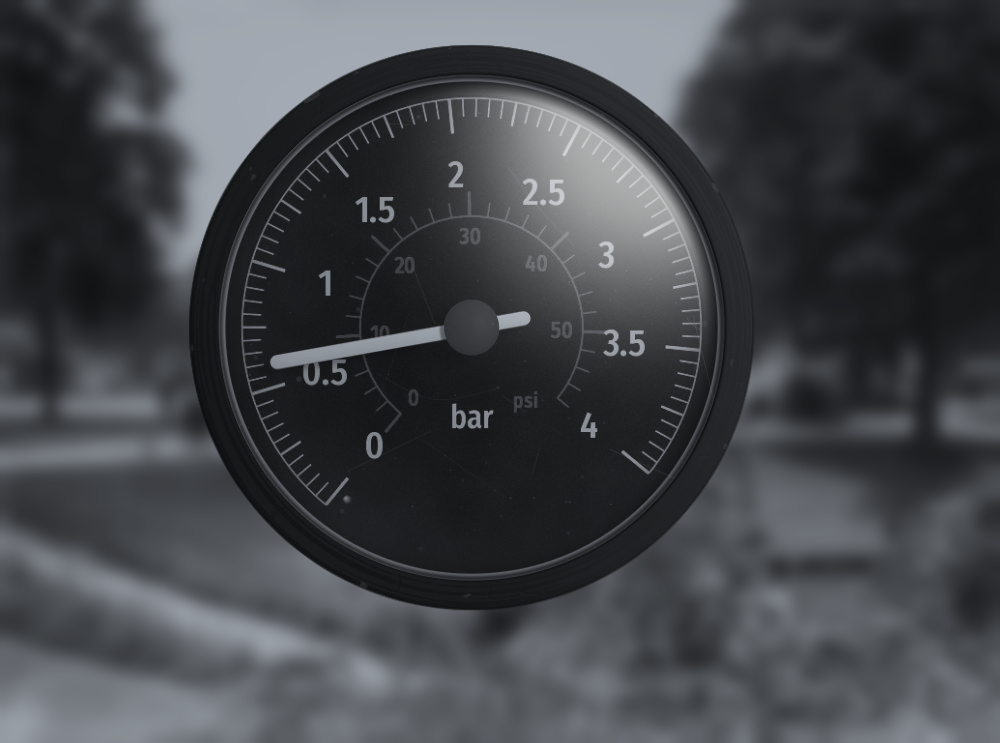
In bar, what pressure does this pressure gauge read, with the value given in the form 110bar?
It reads 0.6bar
